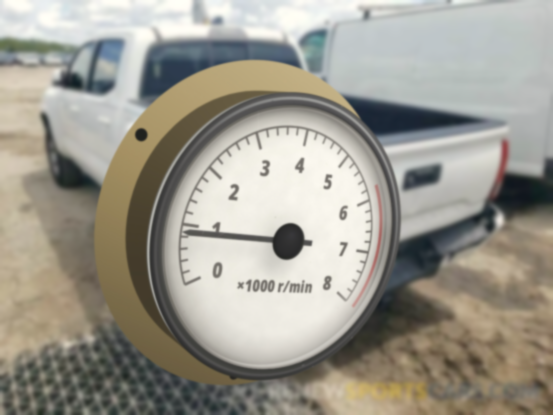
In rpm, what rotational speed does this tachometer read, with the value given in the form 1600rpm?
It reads 900rpm
